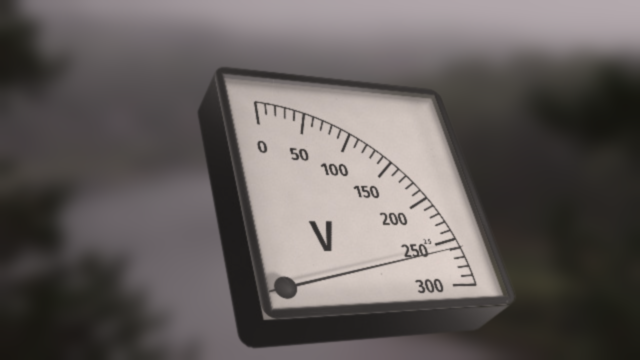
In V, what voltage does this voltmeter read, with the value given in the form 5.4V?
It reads 260V
